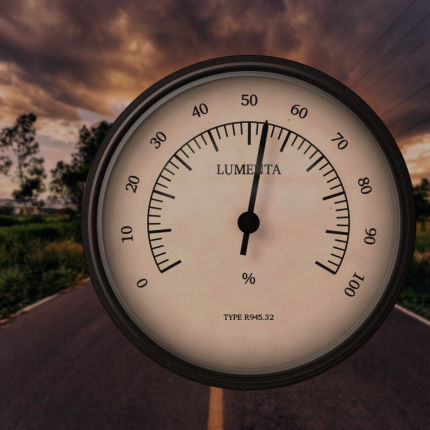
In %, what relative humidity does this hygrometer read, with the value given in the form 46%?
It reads 54%
